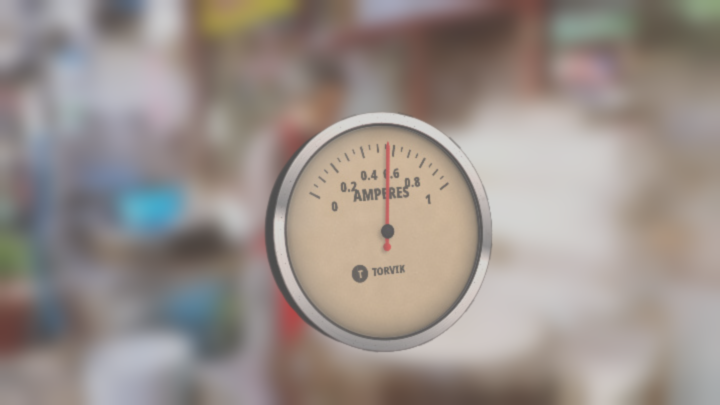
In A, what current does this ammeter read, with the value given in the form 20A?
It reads 0.55A
